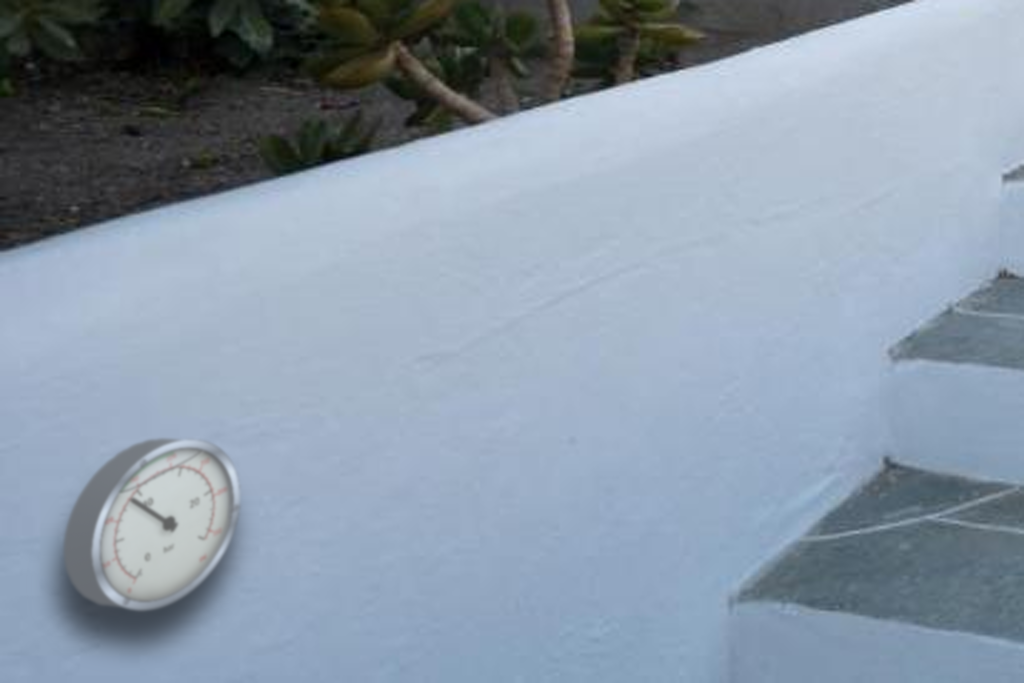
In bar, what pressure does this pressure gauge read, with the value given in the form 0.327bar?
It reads 9bar
